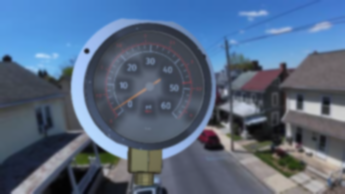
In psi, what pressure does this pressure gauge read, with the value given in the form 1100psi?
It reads 2psi
